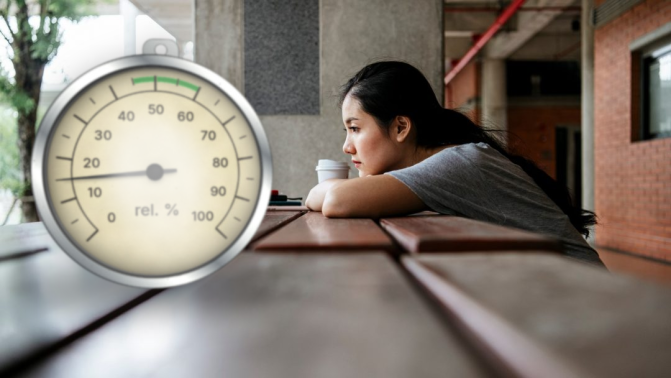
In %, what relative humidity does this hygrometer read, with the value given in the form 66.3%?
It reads 15%
